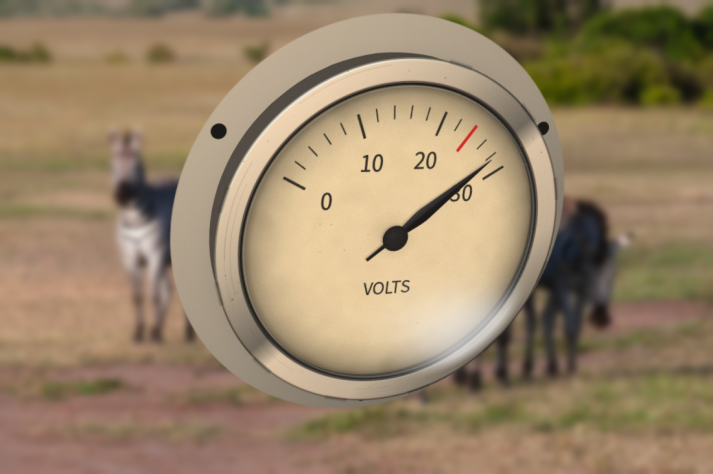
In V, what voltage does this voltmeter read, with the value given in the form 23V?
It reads 28V
